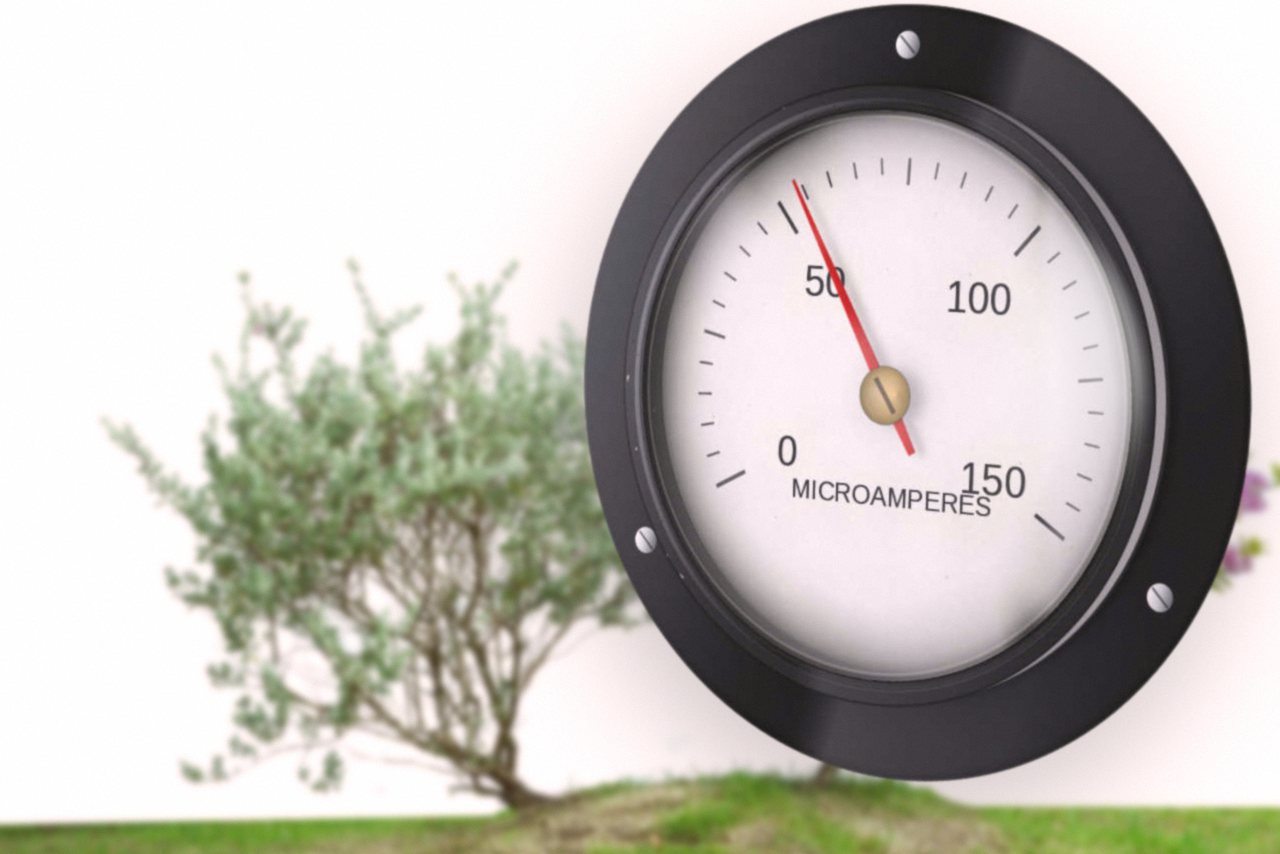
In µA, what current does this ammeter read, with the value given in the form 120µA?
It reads 55µA
